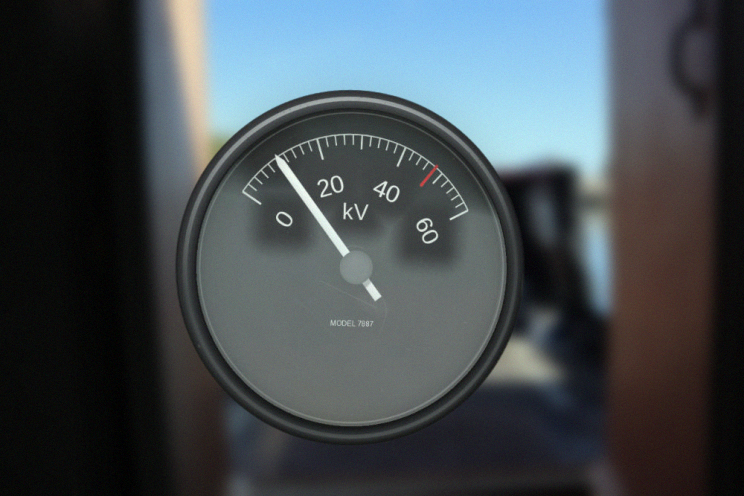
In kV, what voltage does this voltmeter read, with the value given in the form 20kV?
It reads 10kV
